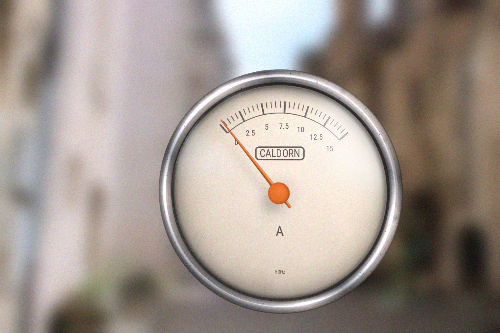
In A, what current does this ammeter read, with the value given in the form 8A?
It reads 0.5A
